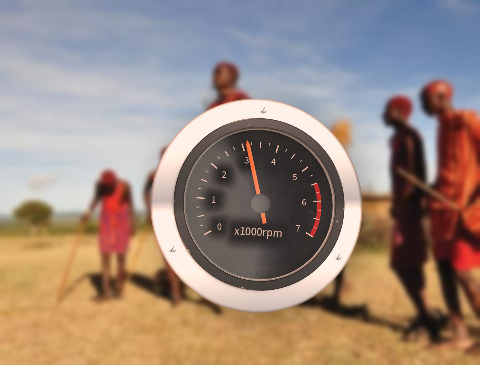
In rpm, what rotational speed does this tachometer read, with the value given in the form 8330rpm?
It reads 3125rpm
